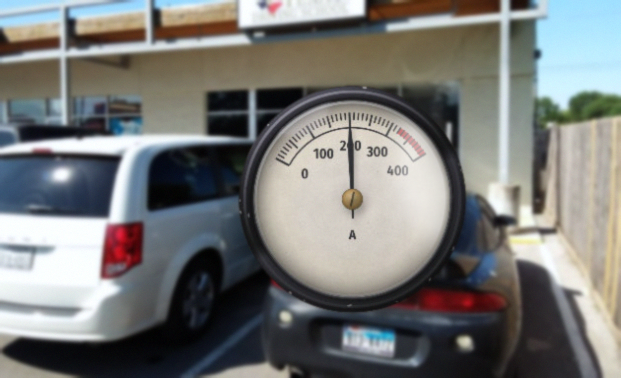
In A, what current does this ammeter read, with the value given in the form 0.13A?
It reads 200A
